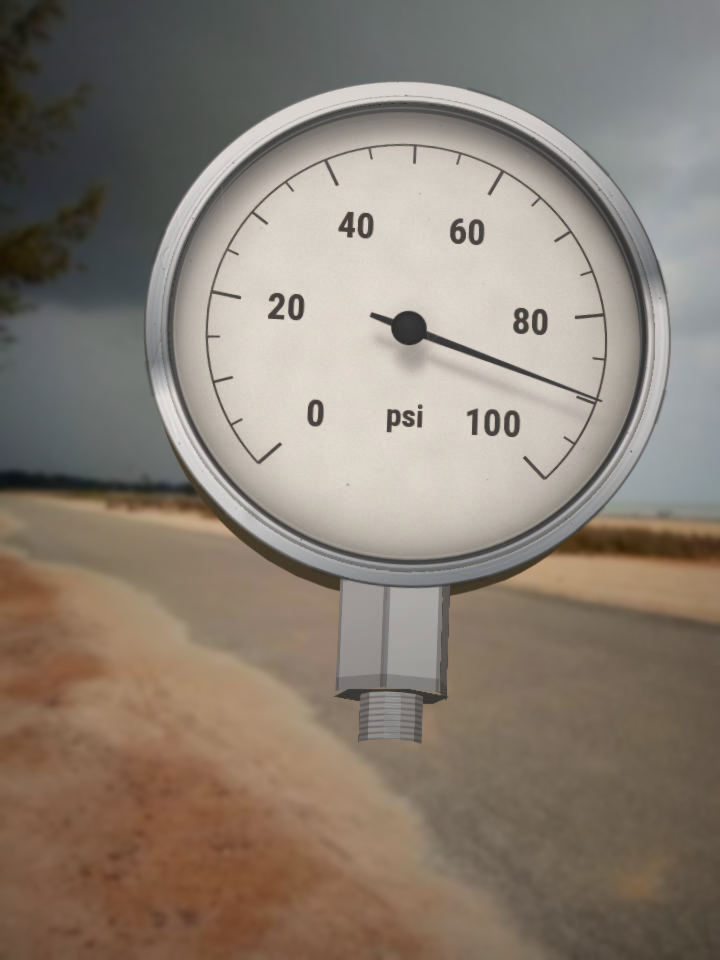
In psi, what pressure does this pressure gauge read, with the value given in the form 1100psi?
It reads 90psi
